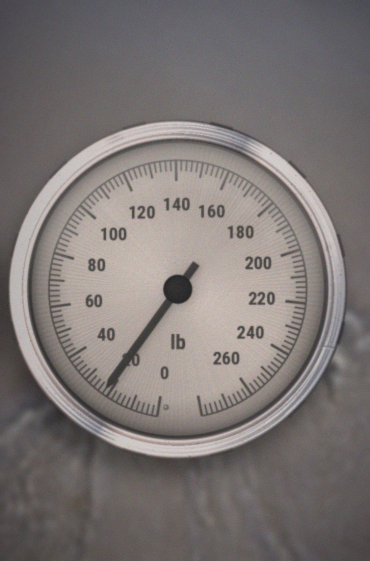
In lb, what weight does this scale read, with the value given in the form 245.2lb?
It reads 22lb
